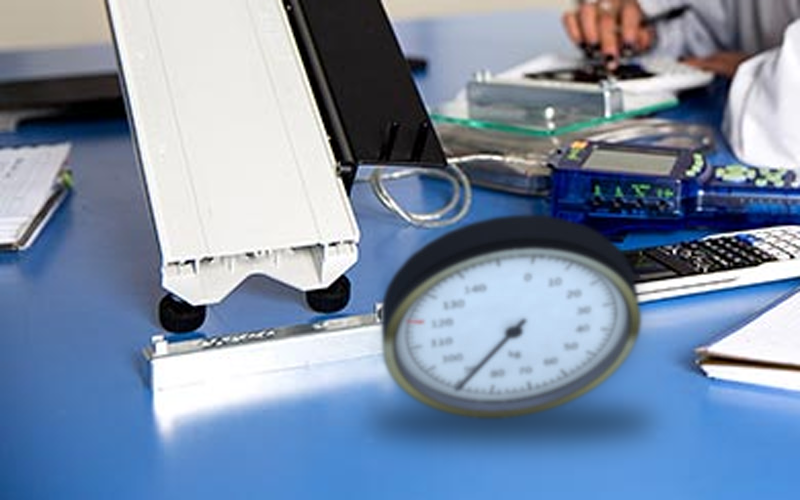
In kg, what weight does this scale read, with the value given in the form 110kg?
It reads 90kg
